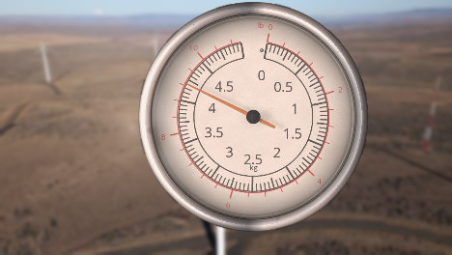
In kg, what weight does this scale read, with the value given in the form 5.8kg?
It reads 4.2kg
